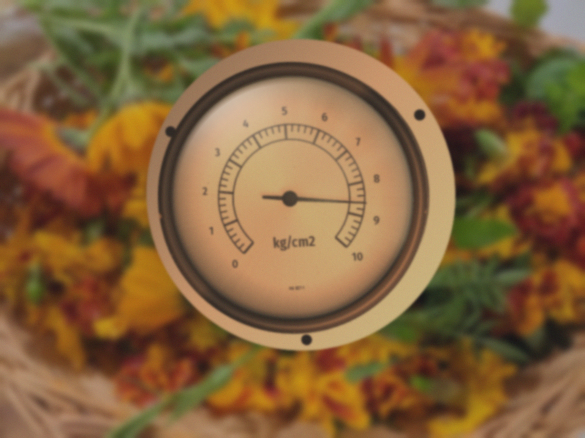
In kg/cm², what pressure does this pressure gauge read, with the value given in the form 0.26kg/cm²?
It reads 8.6kg/cm²
